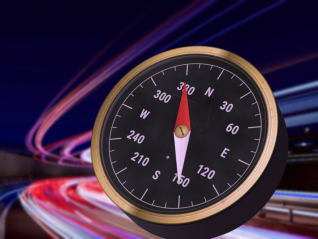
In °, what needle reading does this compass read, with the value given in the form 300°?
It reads 330°
